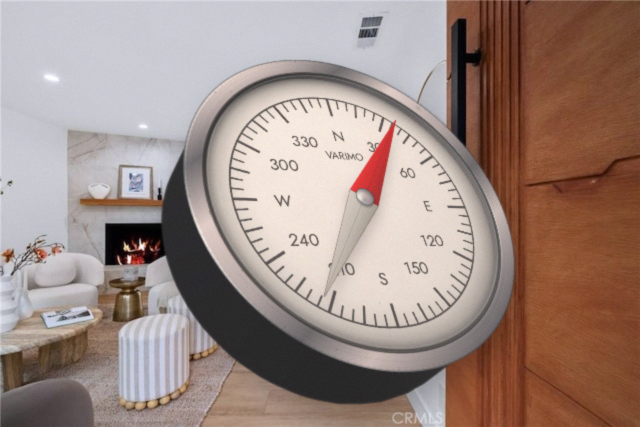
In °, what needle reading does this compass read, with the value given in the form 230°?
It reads 35°
